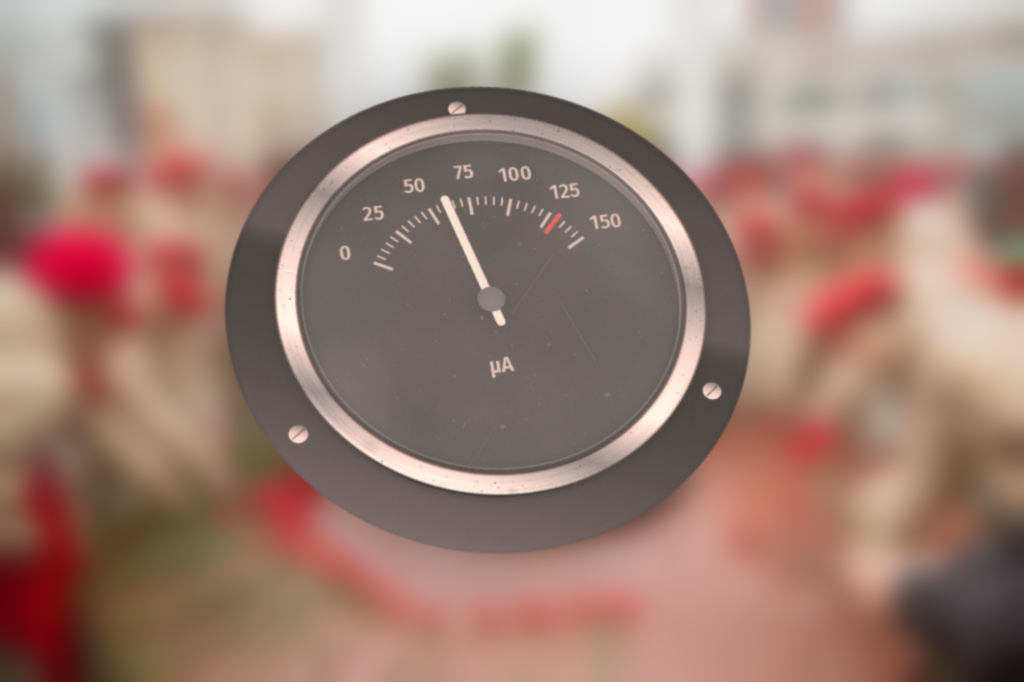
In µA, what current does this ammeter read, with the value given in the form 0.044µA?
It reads 60µA
